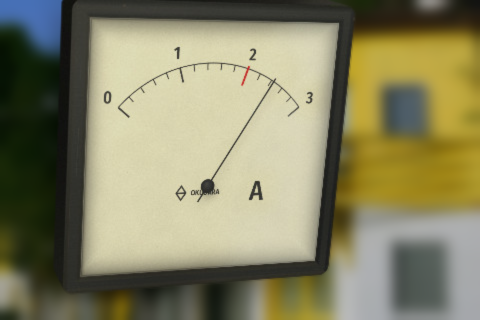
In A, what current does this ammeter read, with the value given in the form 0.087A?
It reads 2.4A
